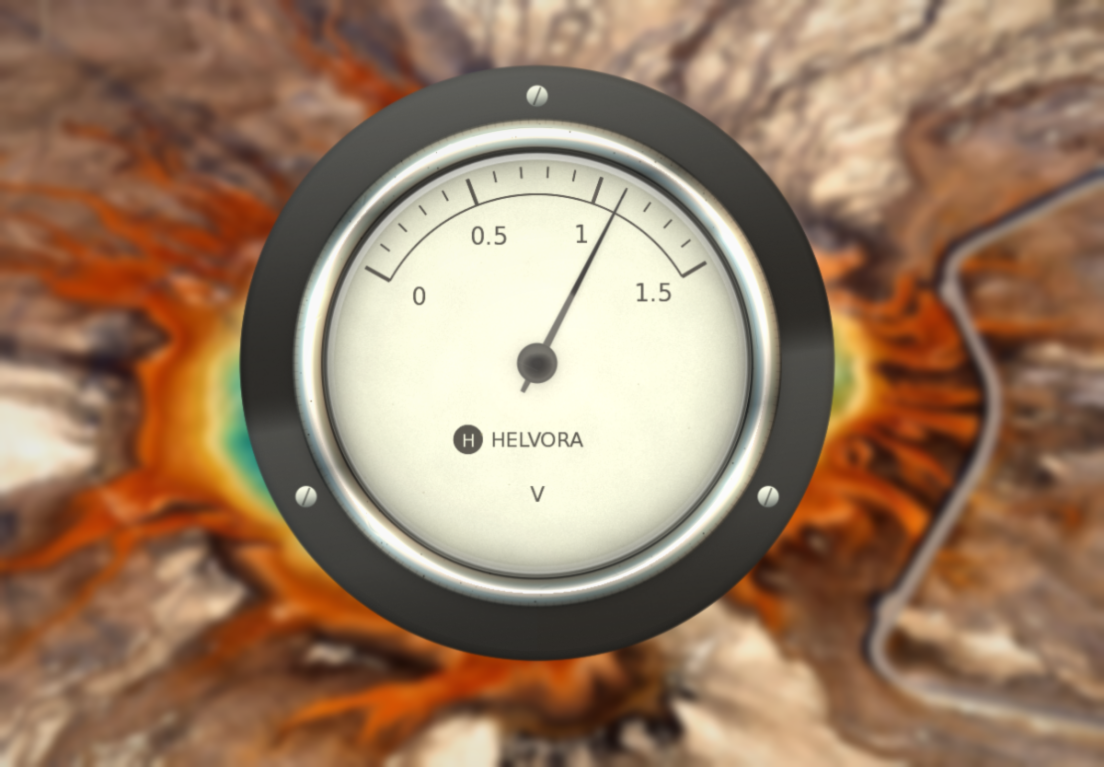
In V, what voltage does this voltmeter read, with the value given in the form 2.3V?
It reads 1.1V
